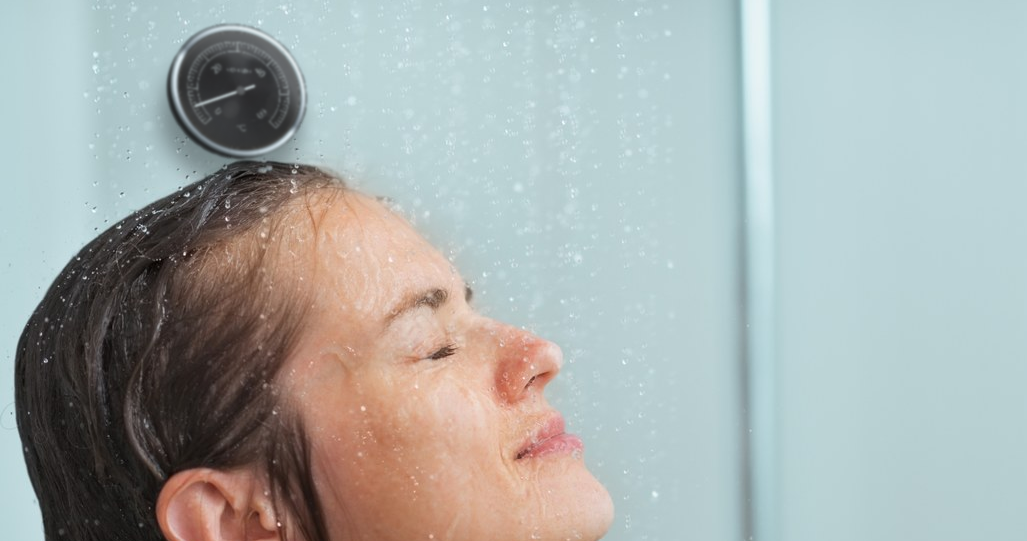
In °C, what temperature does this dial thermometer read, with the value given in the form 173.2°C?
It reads 5°C
